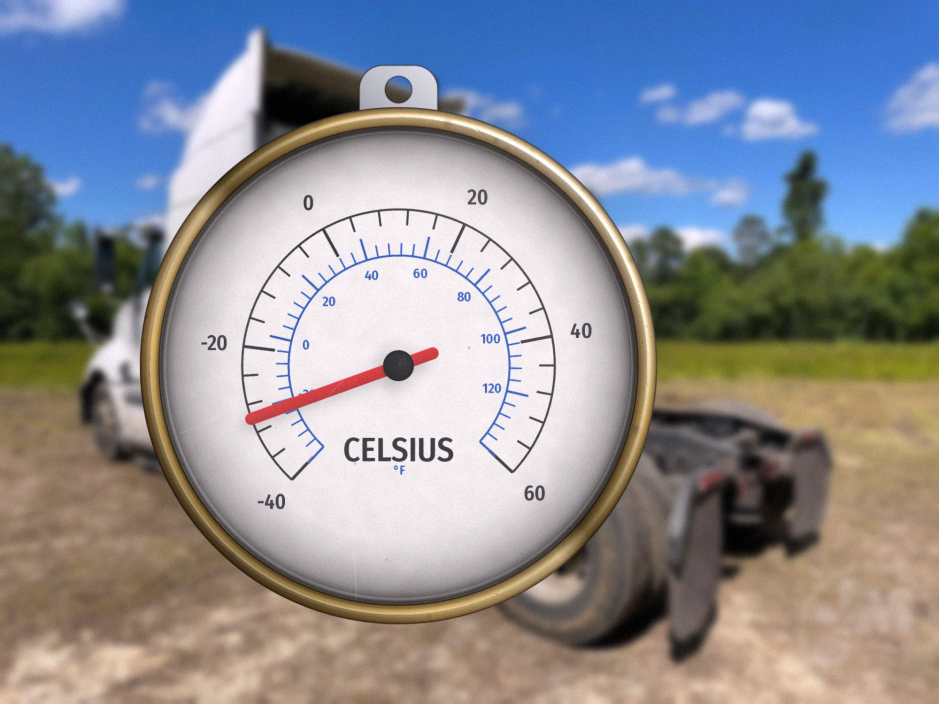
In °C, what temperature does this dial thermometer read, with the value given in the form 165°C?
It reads -30°C
